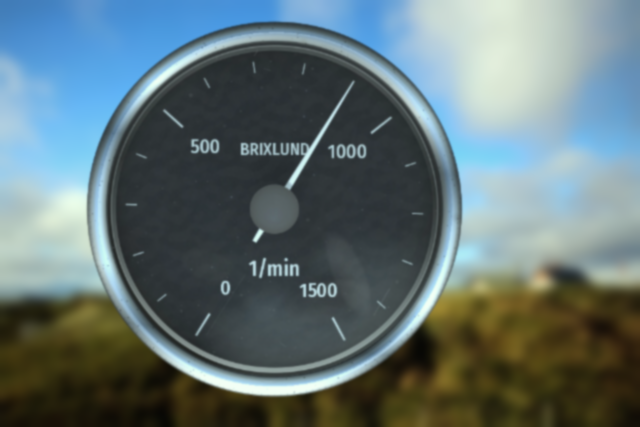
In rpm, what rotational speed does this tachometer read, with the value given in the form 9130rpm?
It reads 900rpm
